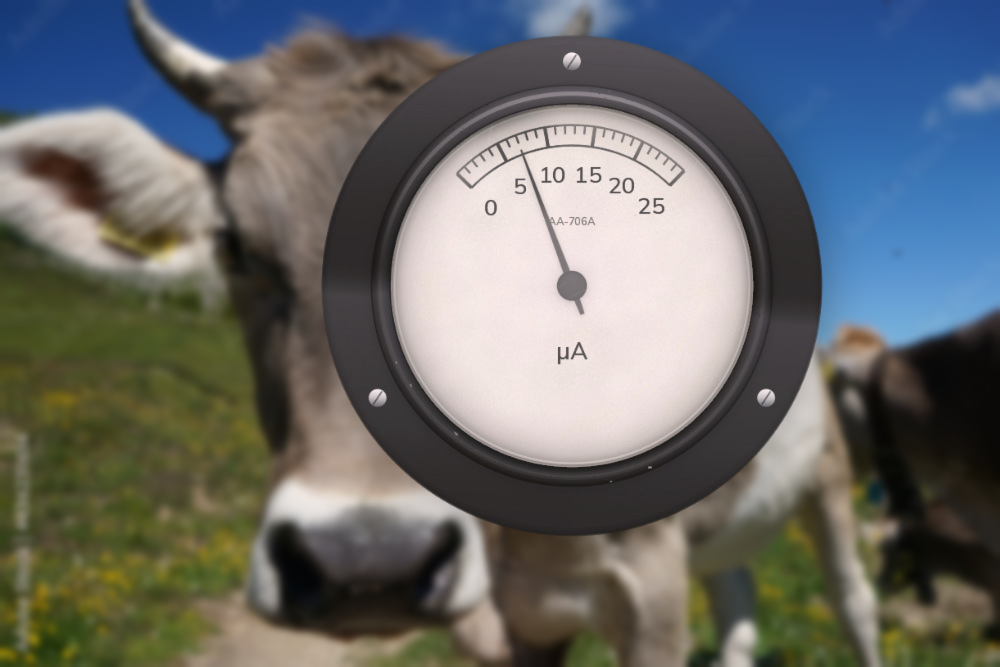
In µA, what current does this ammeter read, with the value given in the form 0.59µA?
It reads 7µA
